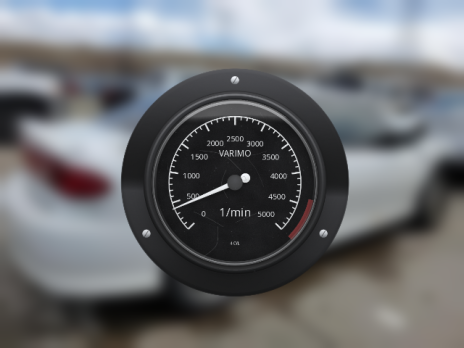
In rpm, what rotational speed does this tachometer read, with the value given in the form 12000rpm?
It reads 400rpm
